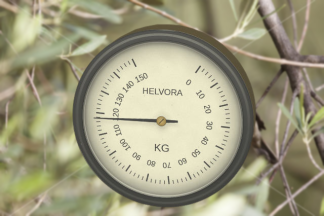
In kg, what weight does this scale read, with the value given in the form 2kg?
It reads 118kg
